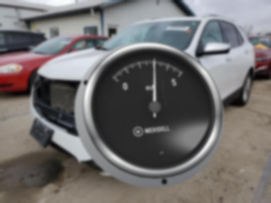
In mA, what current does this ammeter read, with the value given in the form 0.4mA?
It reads 3mA
